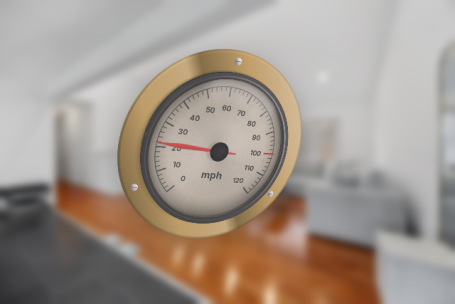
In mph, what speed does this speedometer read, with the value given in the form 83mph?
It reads 22mph
